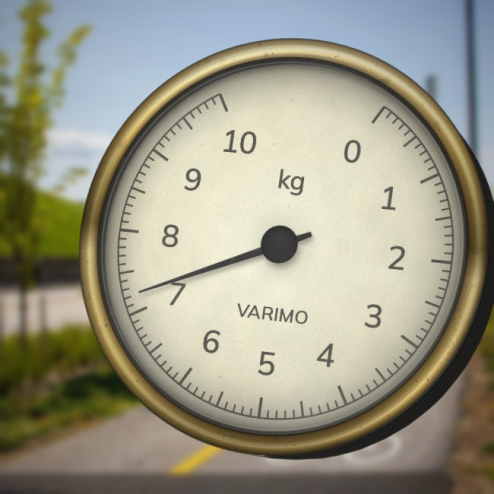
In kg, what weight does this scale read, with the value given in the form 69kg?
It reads 7.2kg
